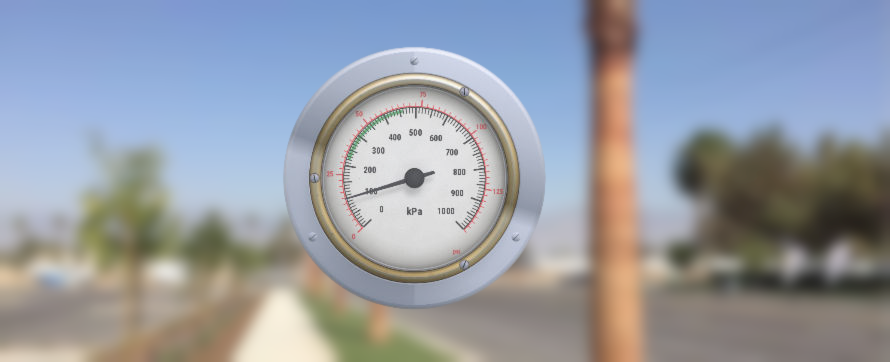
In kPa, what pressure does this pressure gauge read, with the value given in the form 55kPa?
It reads 100kPa
